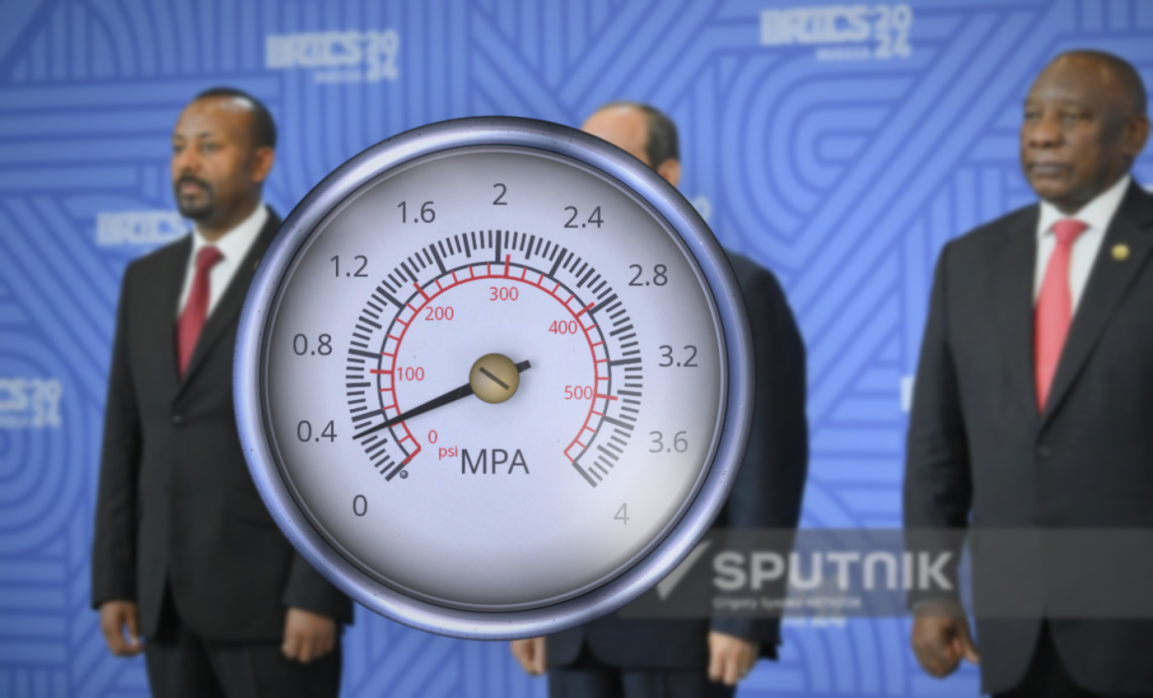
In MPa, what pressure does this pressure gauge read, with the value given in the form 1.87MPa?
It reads 0.3MPa
